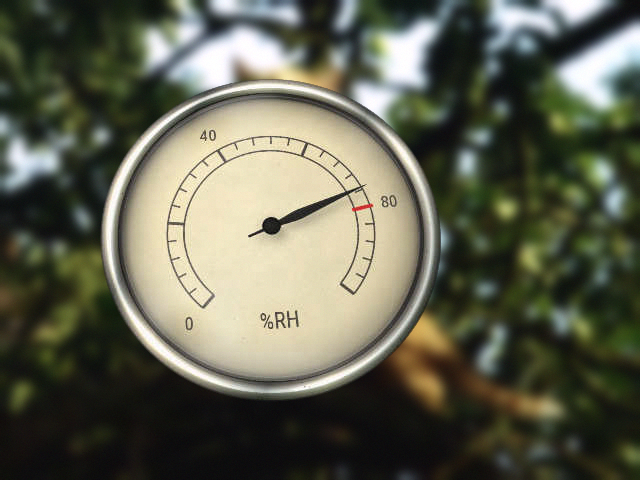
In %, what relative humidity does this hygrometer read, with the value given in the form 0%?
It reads 76%
